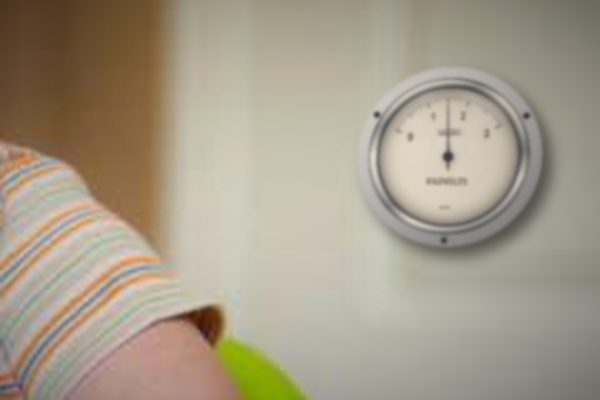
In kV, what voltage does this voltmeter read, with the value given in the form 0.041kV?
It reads 1.5kV
